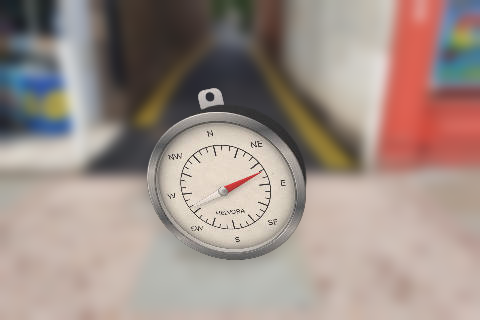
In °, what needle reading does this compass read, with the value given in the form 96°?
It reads 70°
